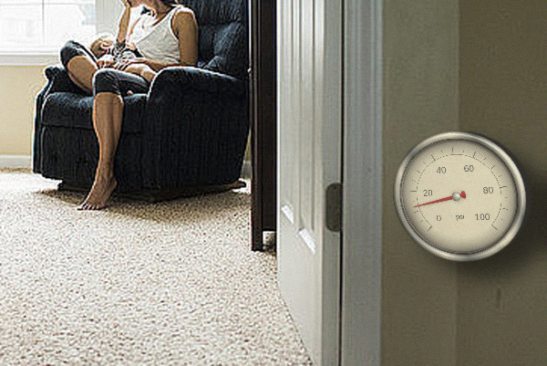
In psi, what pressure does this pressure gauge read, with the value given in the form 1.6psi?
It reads 12.5psi
